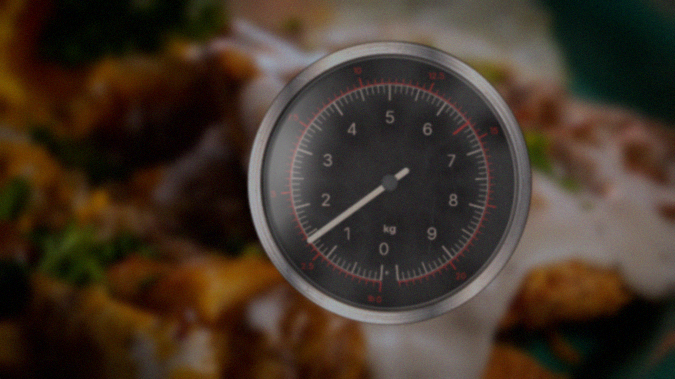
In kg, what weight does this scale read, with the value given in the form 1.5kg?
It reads 1.4kg
